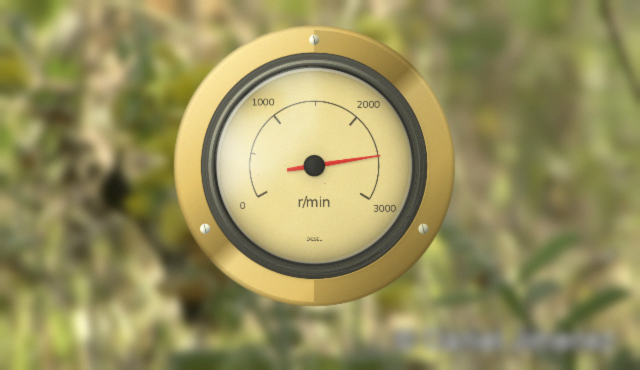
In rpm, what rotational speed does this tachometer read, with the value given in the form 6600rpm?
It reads 2500rpm
